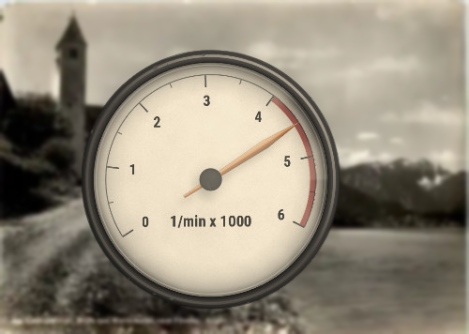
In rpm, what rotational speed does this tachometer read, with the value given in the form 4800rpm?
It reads 4500rpm
